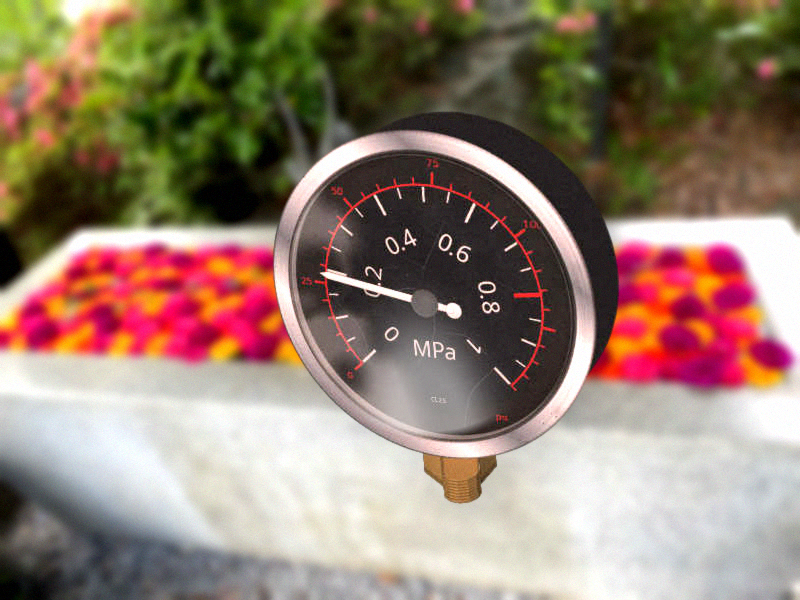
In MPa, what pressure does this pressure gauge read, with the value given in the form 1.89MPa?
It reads 0.2MPa
